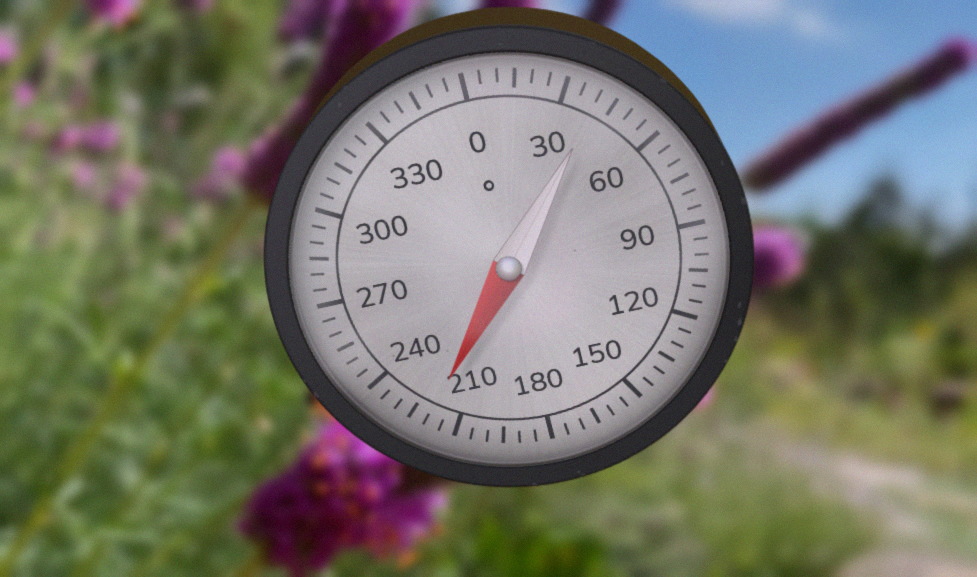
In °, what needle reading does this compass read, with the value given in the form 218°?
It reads 220°
